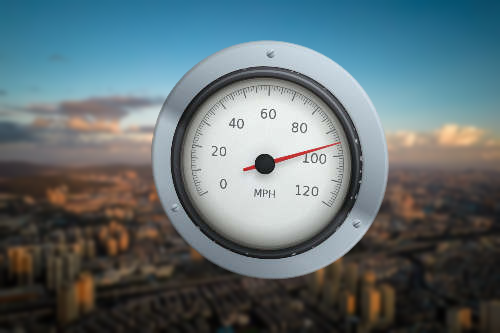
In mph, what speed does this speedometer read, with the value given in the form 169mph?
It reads 95mph
